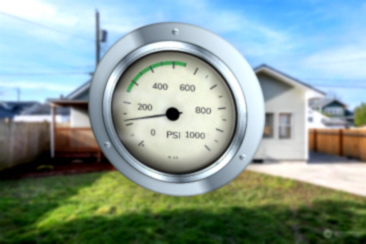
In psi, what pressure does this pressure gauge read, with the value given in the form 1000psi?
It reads 125psi
